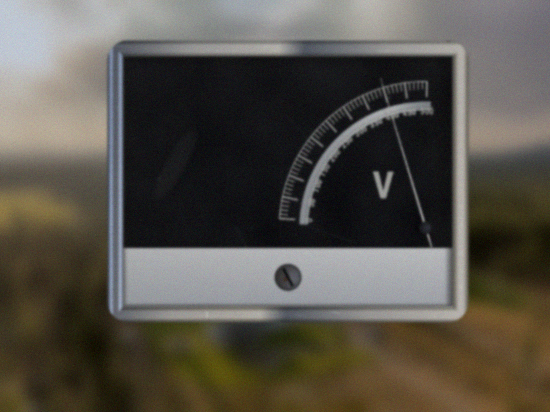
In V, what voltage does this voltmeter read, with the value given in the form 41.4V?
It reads 400V
